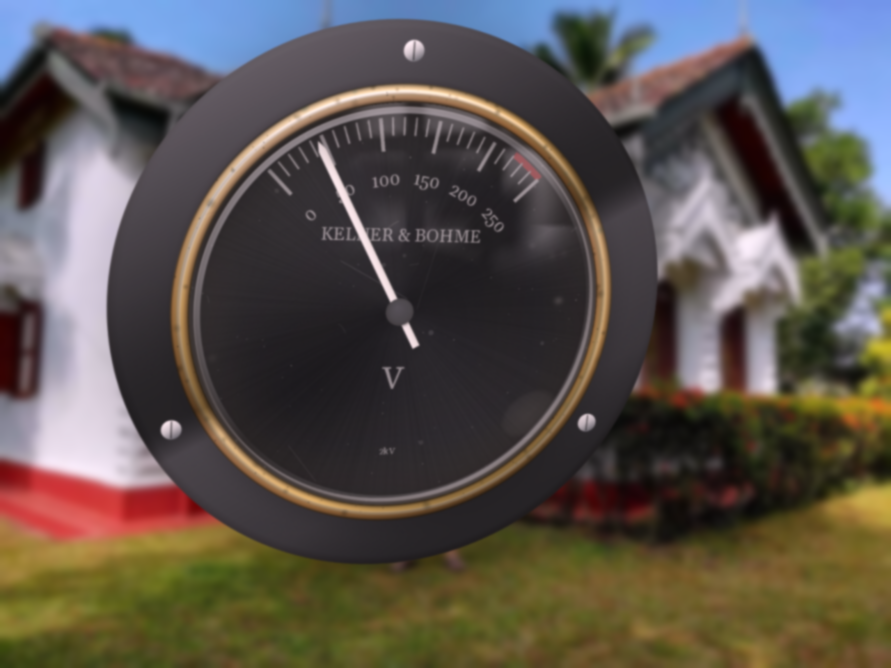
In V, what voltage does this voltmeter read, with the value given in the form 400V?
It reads 45V
